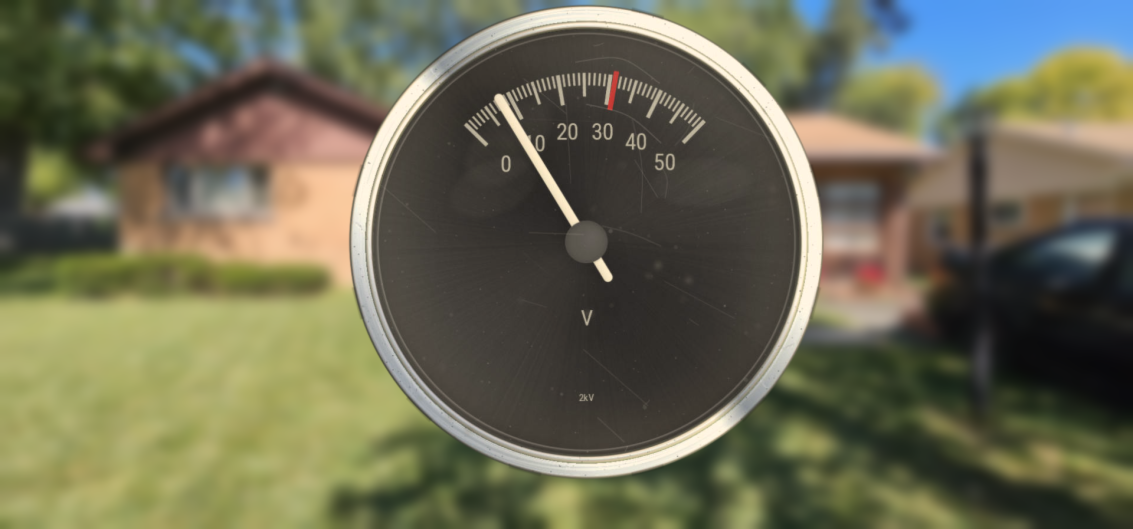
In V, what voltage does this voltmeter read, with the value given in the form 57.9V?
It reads 8V
